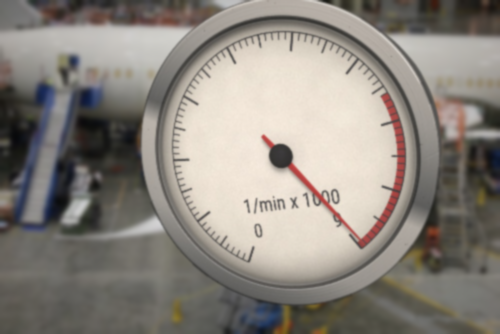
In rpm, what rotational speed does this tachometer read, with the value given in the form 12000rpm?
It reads 8900rpm
